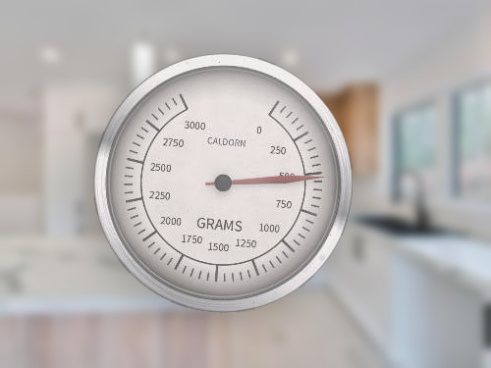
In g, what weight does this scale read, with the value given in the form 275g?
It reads 525g
